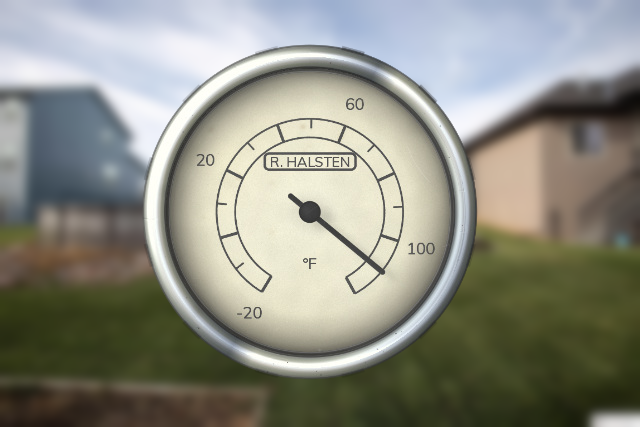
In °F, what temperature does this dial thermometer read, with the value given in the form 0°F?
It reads 110°F
